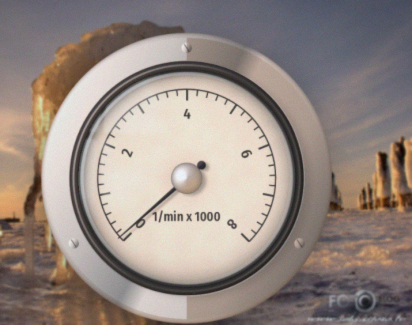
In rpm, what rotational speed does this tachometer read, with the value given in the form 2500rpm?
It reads 100rpm
